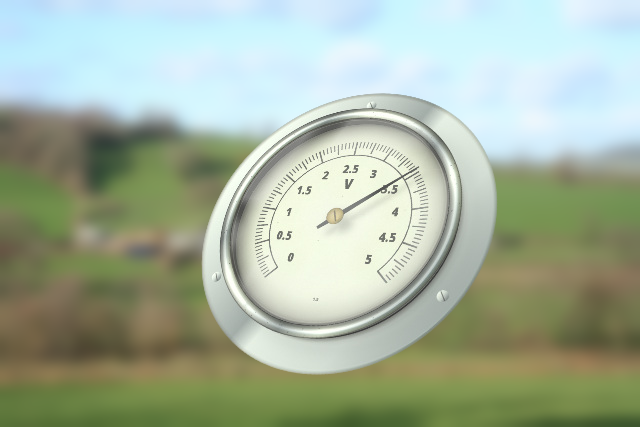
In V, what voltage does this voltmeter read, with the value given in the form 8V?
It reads 3.5V
